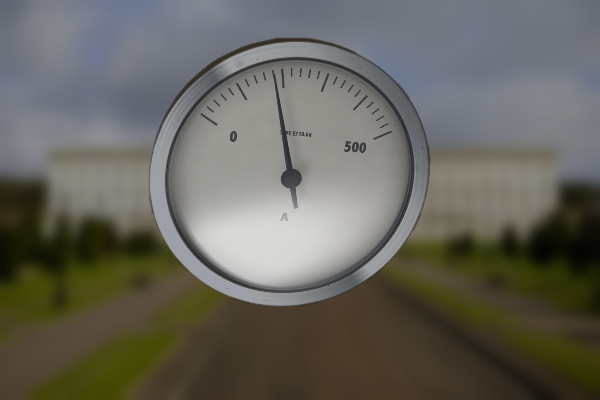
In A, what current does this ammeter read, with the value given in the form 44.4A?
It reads 180A
